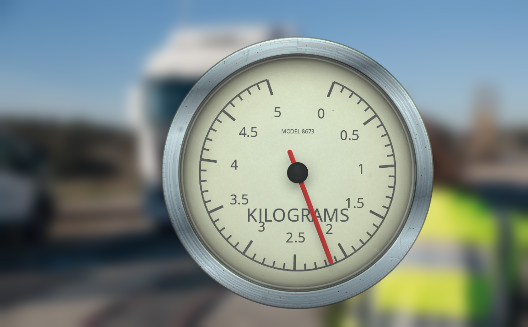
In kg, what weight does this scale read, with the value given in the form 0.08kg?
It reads 2.15kg
